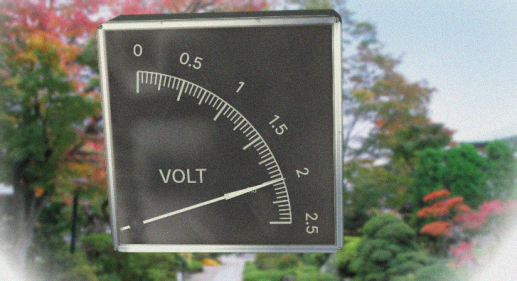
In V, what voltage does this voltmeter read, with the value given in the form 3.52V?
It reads 2V
